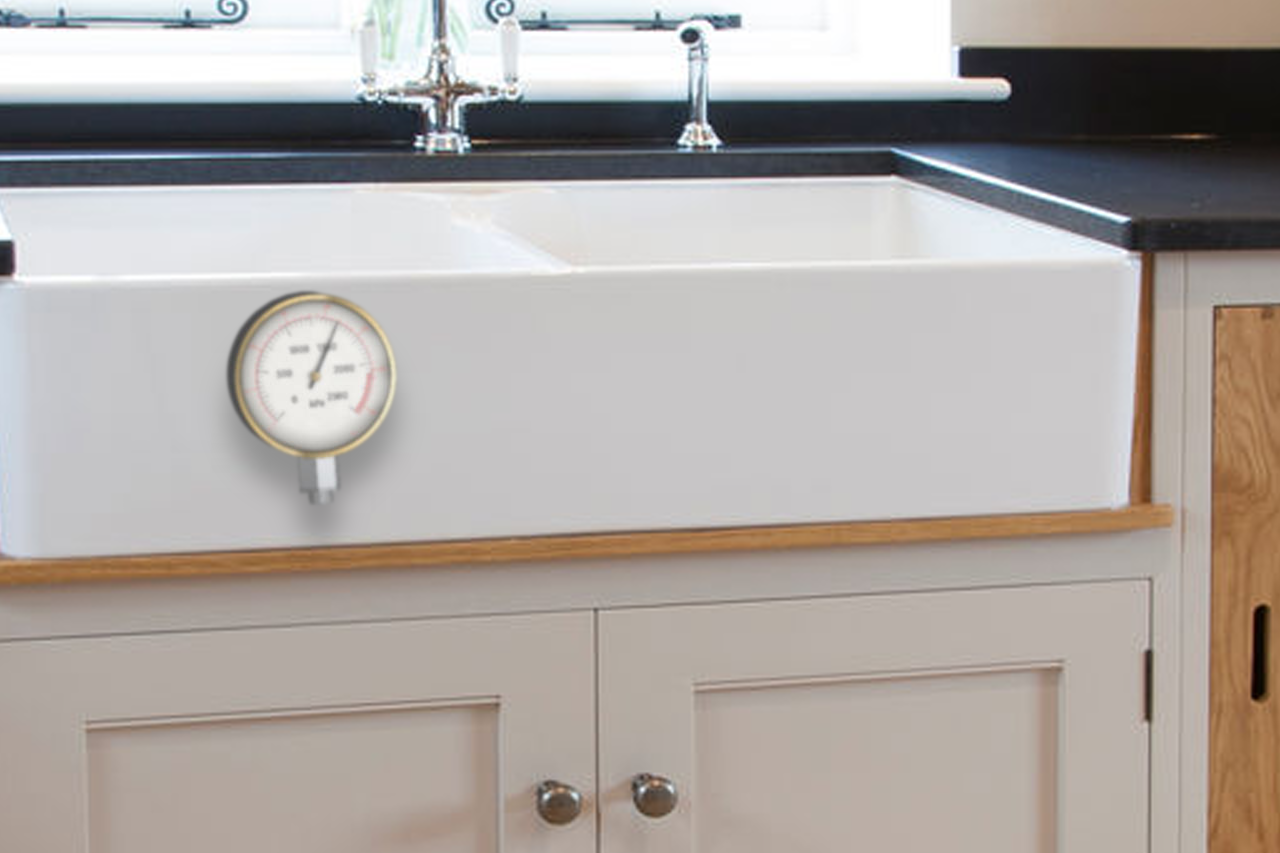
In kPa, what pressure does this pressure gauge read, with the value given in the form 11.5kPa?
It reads 1500kPa
